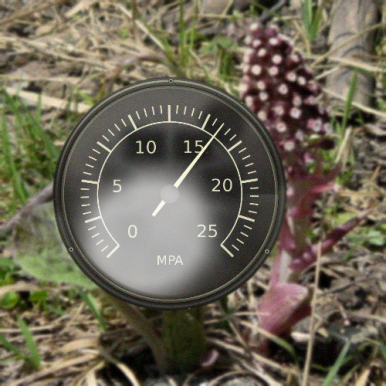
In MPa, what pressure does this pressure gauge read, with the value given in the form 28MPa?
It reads 16MPa
